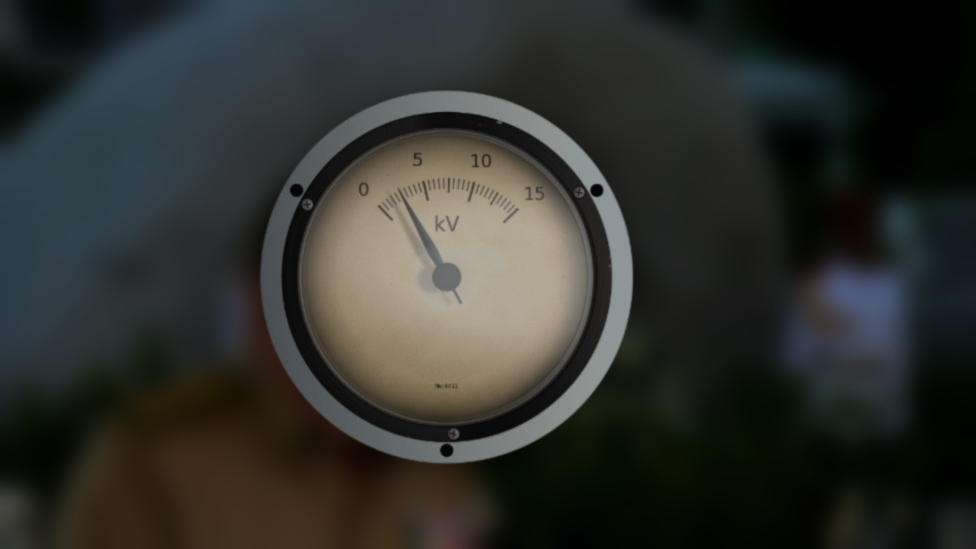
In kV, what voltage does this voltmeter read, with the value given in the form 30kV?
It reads 2.5kV
